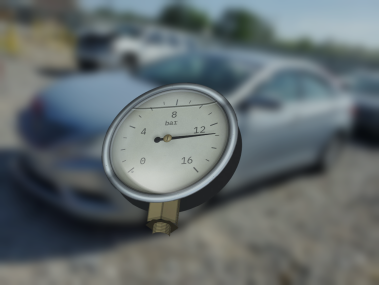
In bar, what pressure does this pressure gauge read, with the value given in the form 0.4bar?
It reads 13bar
